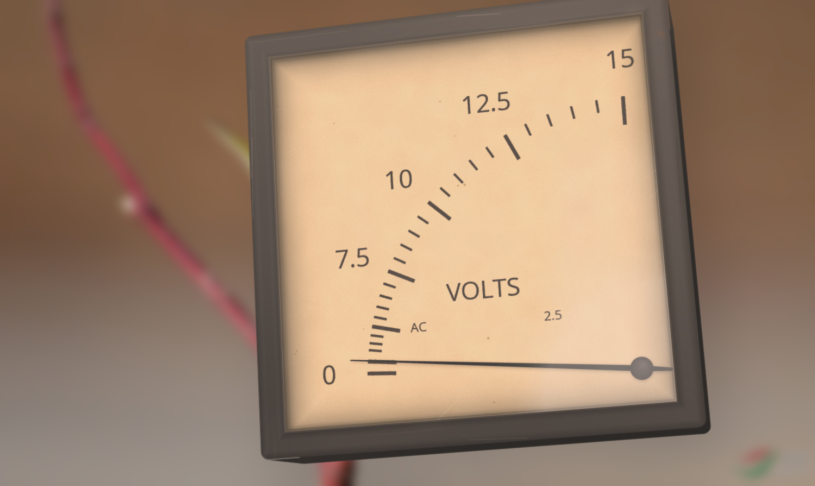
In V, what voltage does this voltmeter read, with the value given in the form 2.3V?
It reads 2.5V
